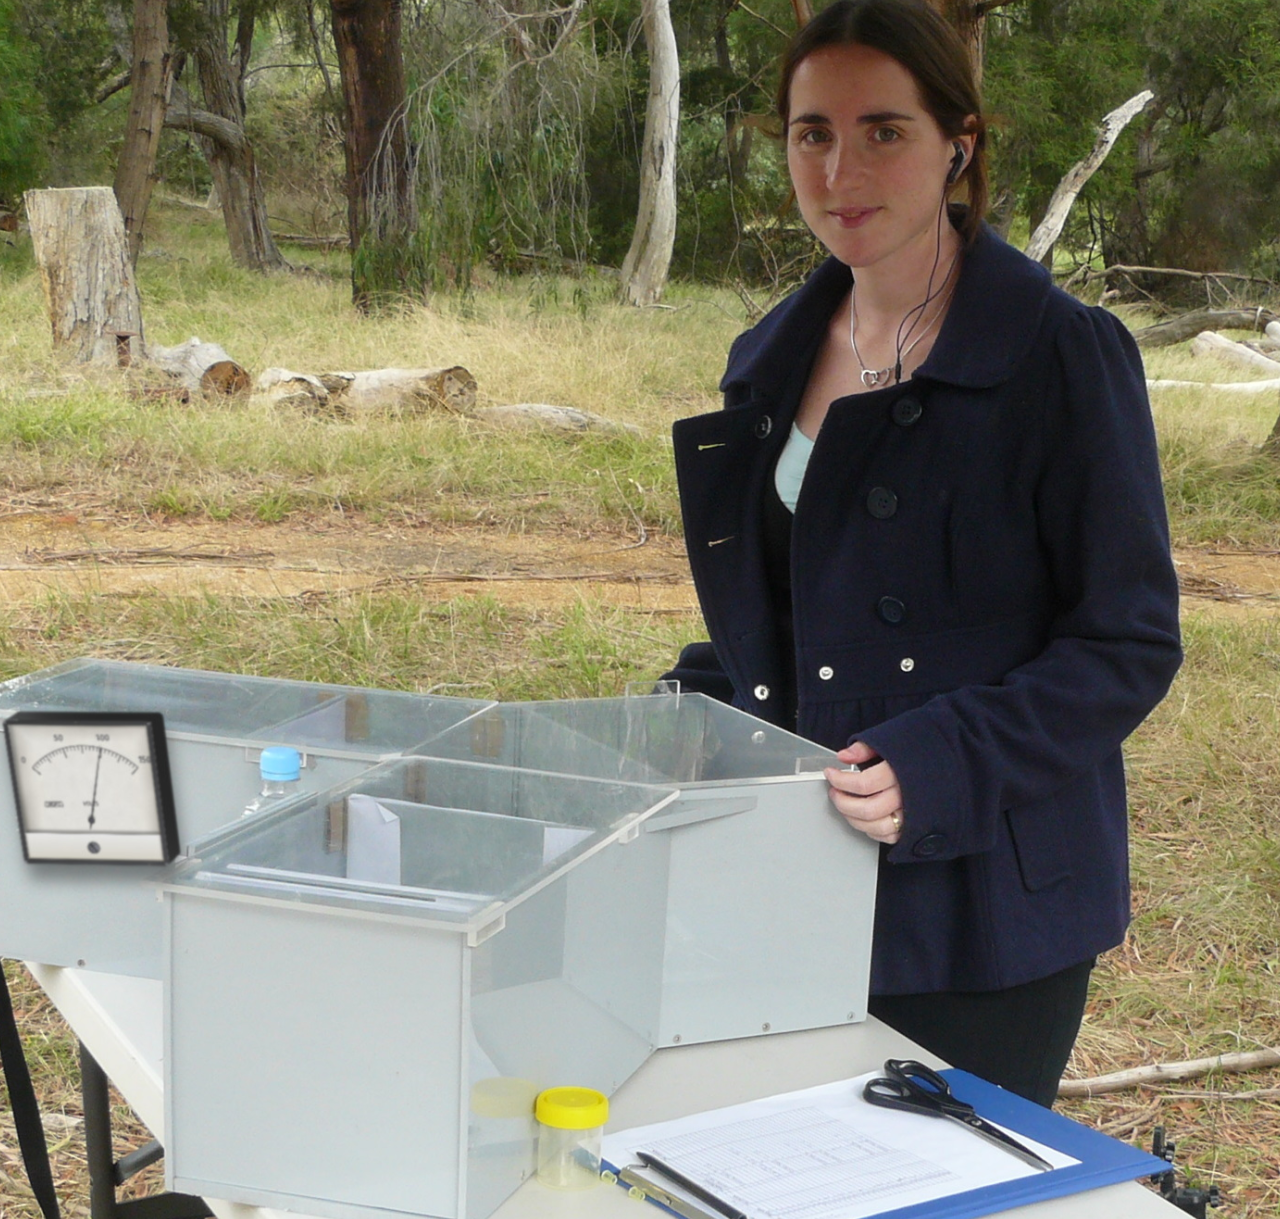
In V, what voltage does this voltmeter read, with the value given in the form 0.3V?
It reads 100V
